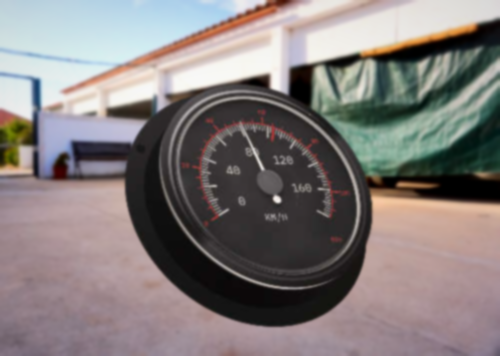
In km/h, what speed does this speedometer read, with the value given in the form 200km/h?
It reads 80km/h
